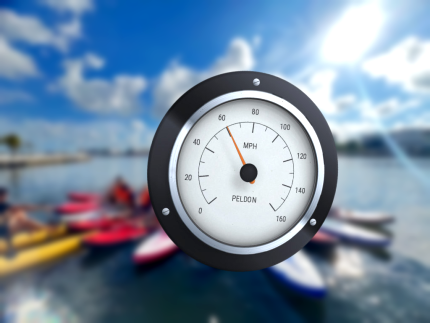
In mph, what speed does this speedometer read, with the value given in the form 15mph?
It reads 60mph
